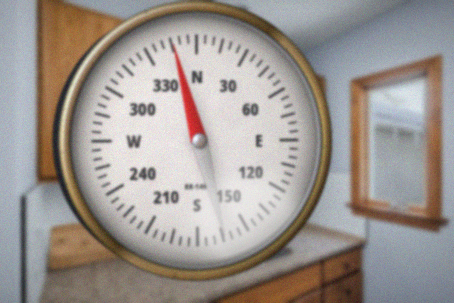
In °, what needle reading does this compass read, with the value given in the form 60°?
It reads 345°
